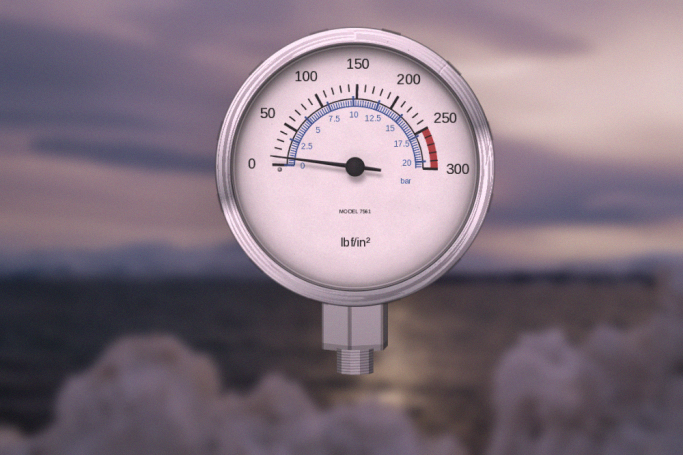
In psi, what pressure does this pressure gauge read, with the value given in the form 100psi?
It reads 10psi
